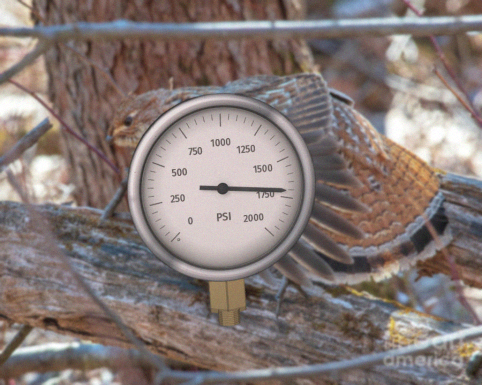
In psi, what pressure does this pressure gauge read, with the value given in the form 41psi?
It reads 1700psi
